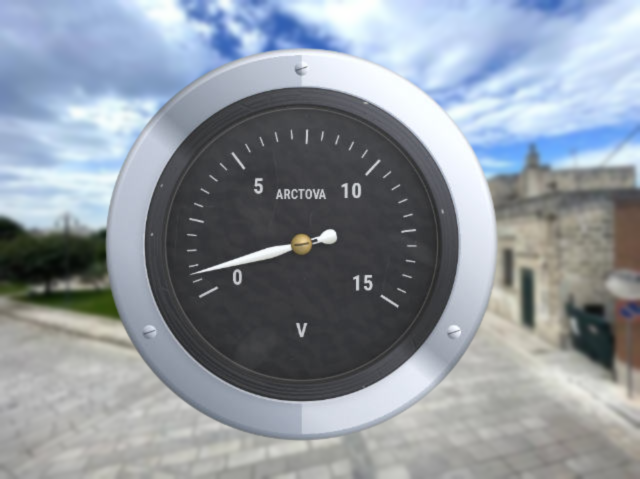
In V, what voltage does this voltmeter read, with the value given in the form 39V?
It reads 0.75V
